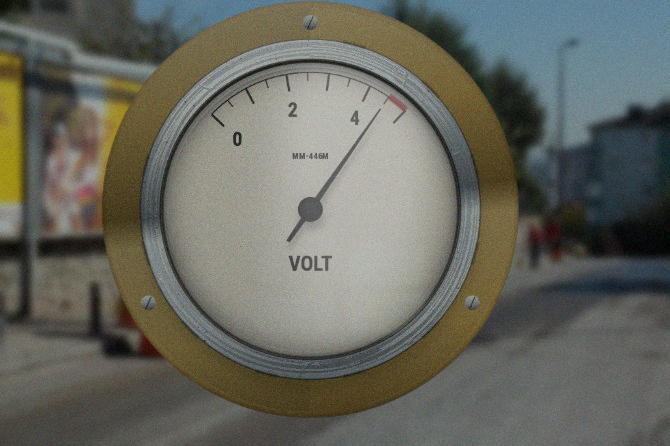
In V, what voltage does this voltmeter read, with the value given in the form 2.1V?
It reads 4.5V
